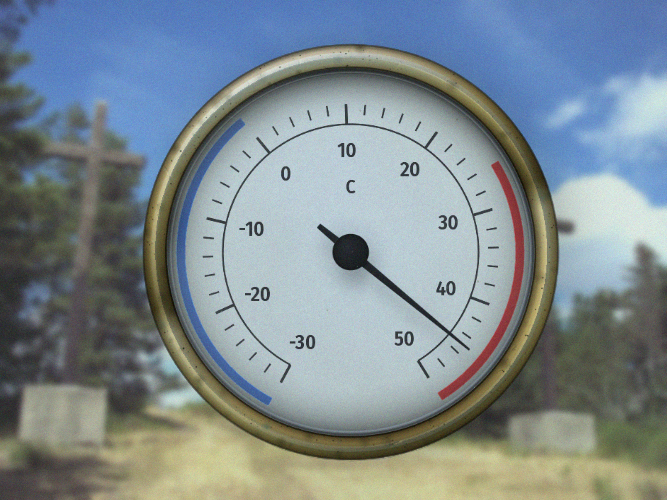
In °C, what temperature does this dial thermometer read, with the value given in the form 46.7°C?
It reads 45°C
